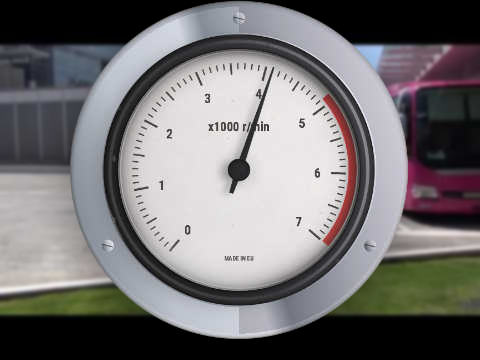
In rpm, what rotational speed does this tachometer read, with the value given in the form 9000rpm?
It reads 4100rpm
